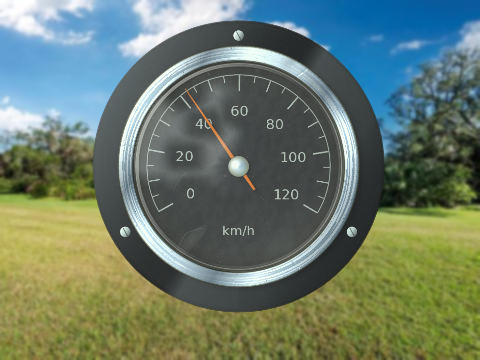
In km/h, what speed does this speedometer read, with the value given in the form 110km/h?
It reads 42.5km/h
